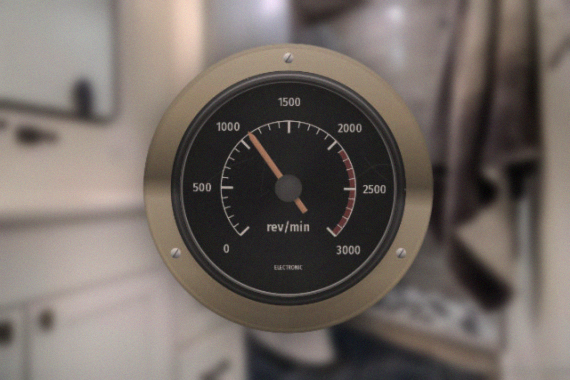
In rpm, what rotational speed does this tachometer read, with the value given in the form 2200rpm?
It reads 1100rpm
